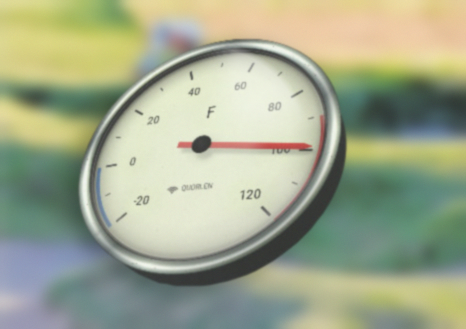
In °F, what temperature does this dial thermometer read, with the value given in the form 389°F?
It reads 100°F
